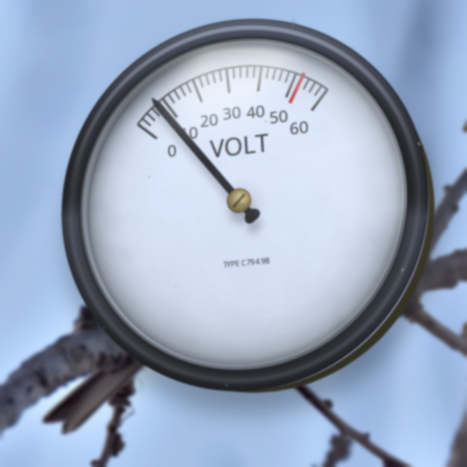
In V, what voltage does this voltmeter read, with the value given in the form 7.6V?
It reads 8V
